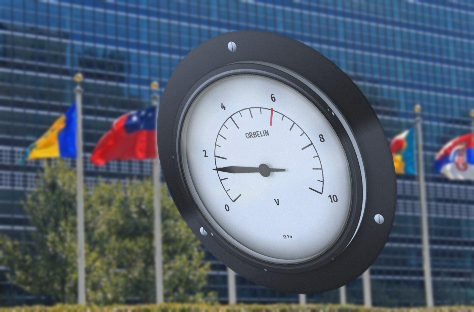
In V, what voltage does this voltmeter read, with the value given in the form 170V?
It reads 1.5V
